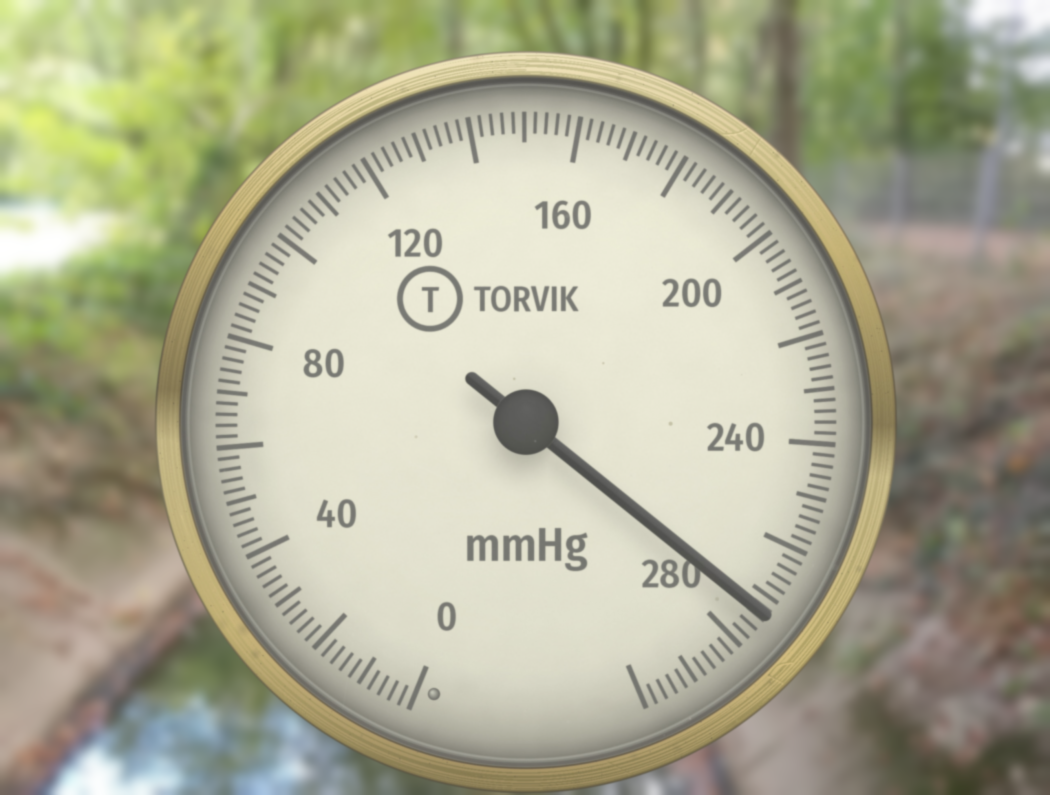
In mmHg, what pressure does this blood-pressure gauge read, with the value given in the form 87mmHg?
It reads 273mmHg
